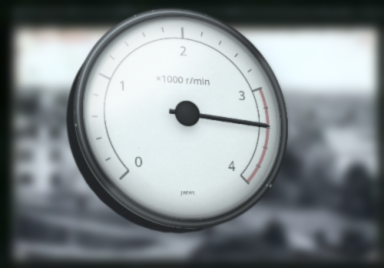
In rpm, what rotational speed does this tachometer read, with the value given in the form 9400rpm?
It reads 3400rpm
